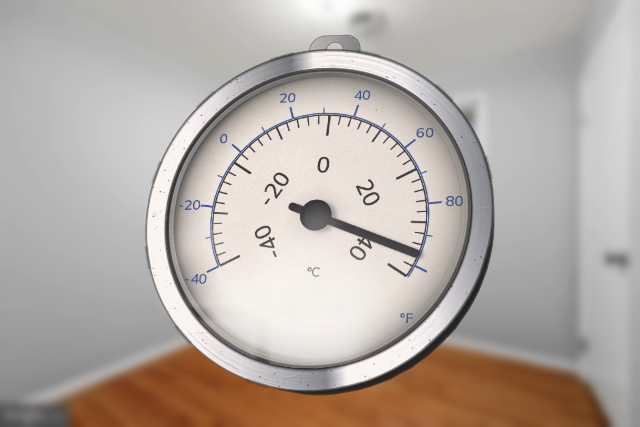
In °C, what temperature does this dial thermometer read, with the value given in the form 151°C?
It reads 36°C
